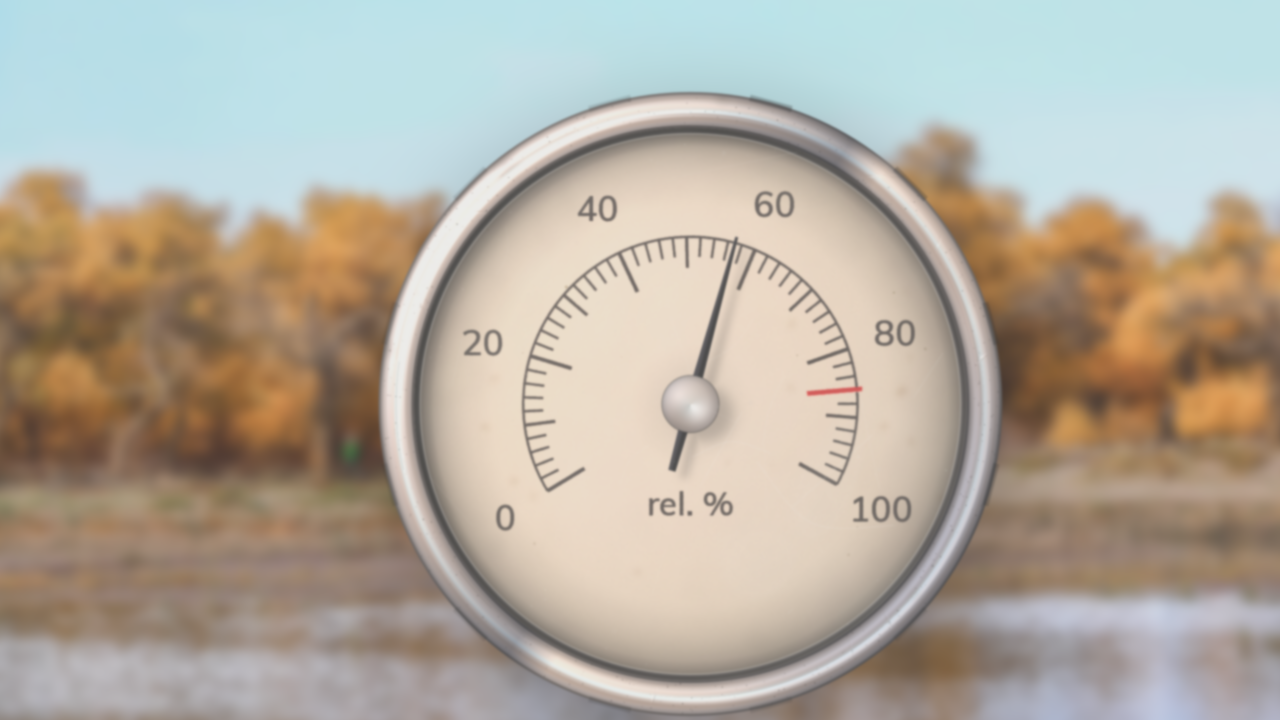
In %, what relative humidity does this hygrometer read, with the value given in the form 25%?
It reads 57%
